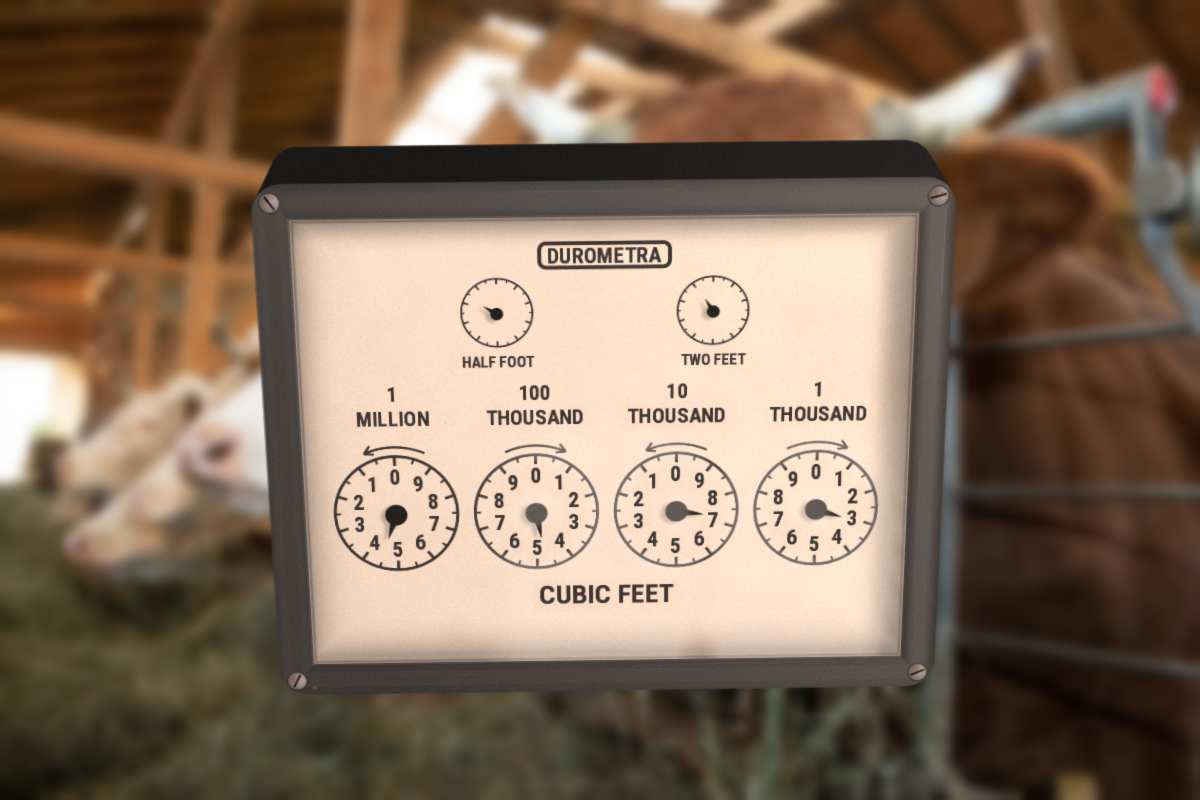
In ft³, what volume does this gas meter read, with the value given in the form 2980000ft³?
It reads 447300ft³
